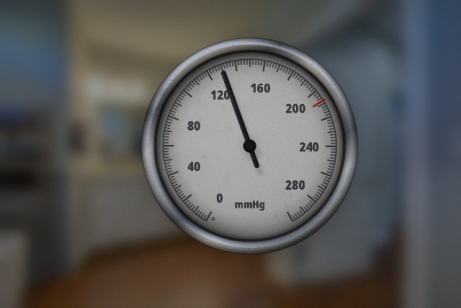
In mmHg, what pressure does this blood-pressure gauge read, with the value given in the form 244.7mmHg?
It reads 130mmHg
